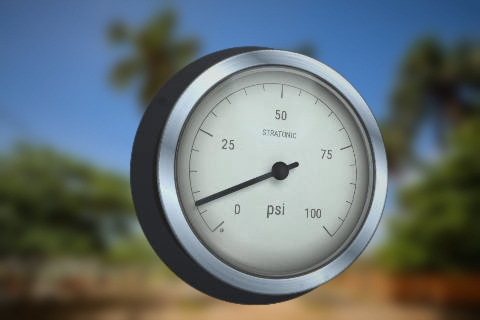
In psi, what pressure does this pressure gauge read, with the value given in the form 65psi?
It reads 7.5psi
